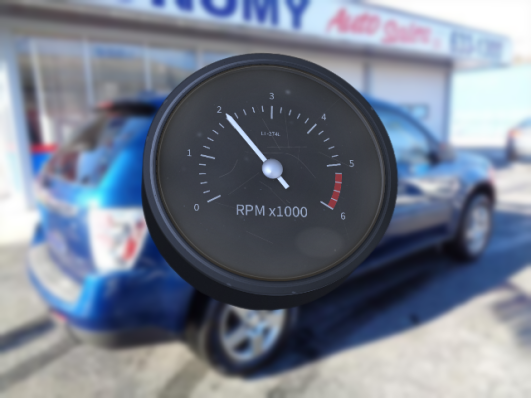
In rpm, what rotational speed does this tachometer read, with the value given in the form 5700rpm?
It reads 2000rpm
